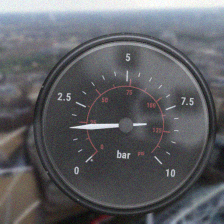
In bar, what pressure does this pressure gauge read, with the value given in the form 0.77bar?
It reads 1.5bar
